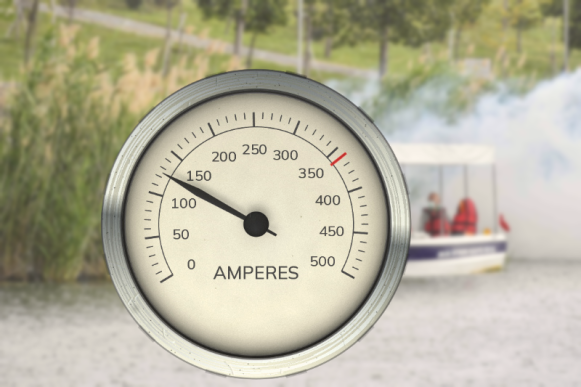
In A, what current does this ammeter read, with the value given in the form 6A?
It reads 125A
